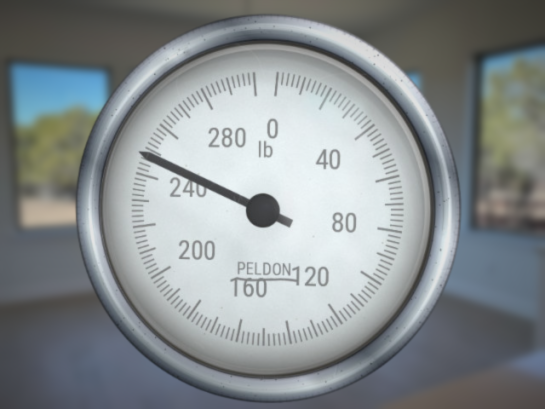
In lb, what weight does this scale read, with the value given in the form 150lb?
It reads 248lb
